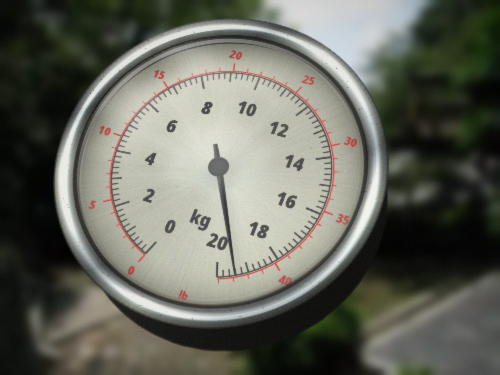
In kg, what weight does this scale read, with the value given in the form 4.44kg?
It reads 19.4kg
